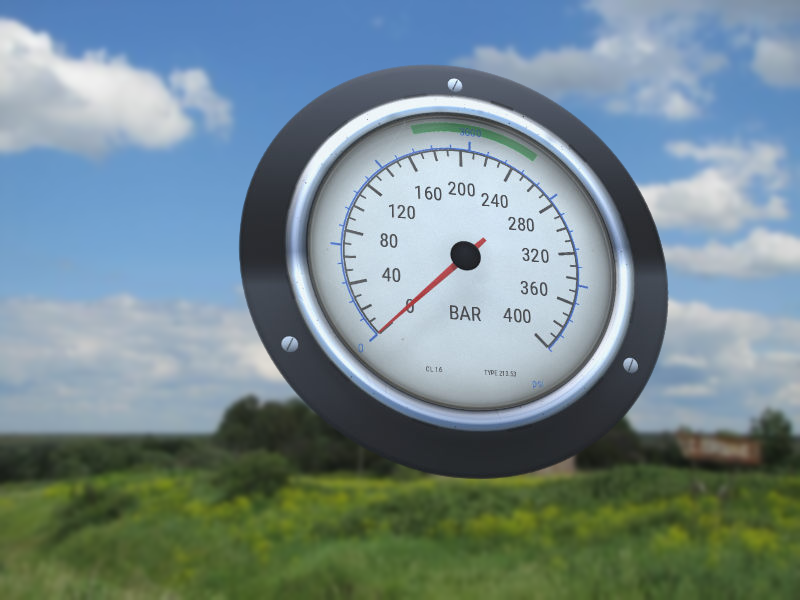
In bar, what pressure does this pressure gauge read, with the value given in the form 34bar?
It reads 0bar
